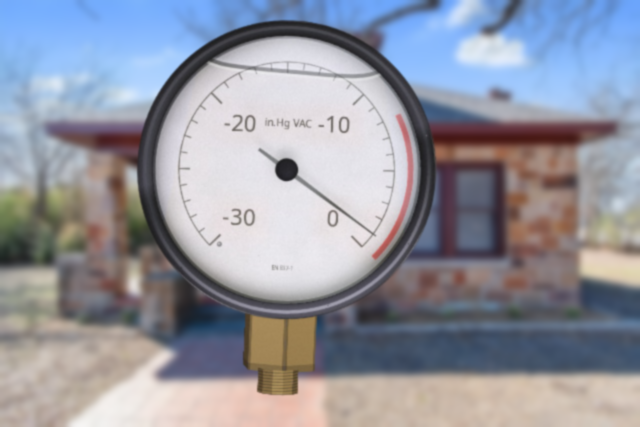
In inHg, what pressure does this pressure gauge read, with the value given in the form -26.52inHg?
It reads -1inHg
